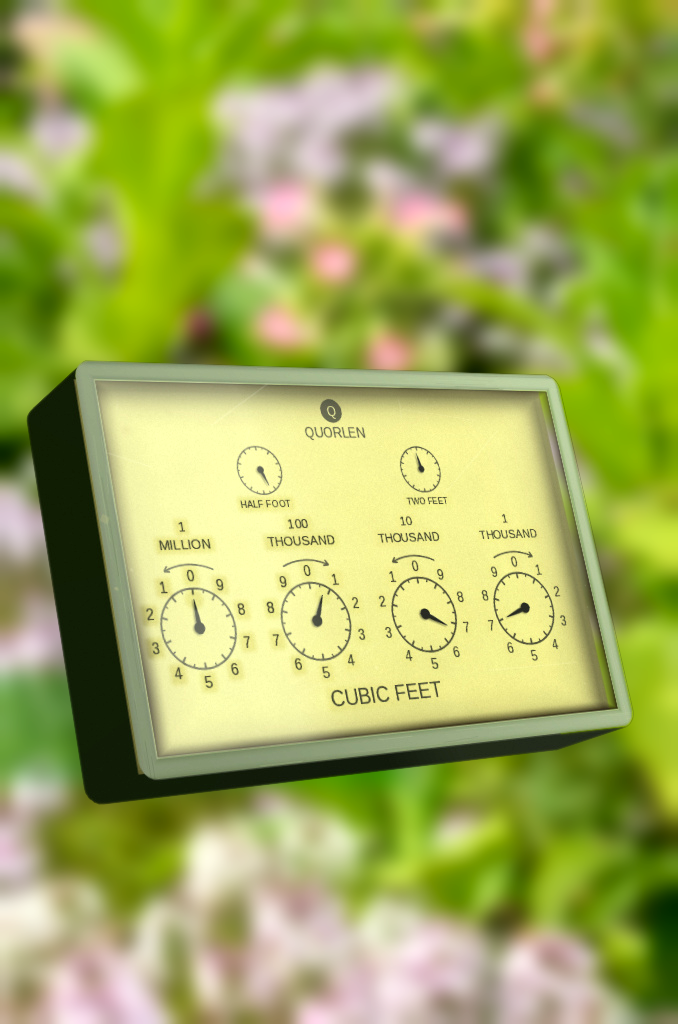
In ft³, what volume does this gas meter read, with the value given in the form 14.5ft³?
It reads 6700ft³
